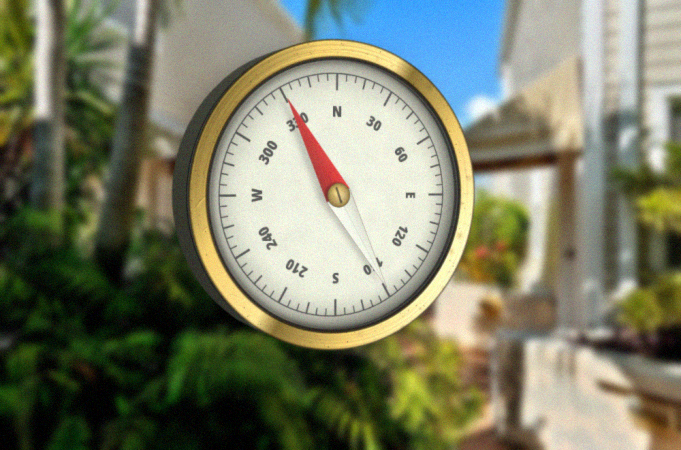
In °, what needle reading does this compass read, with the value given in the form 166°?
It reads 330°
